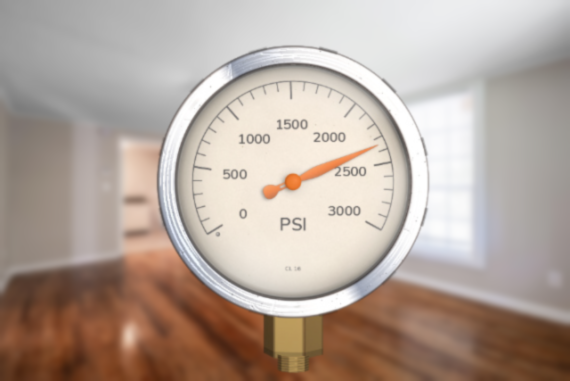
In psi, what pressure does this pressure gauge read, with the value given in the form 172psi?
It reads 2350psi
